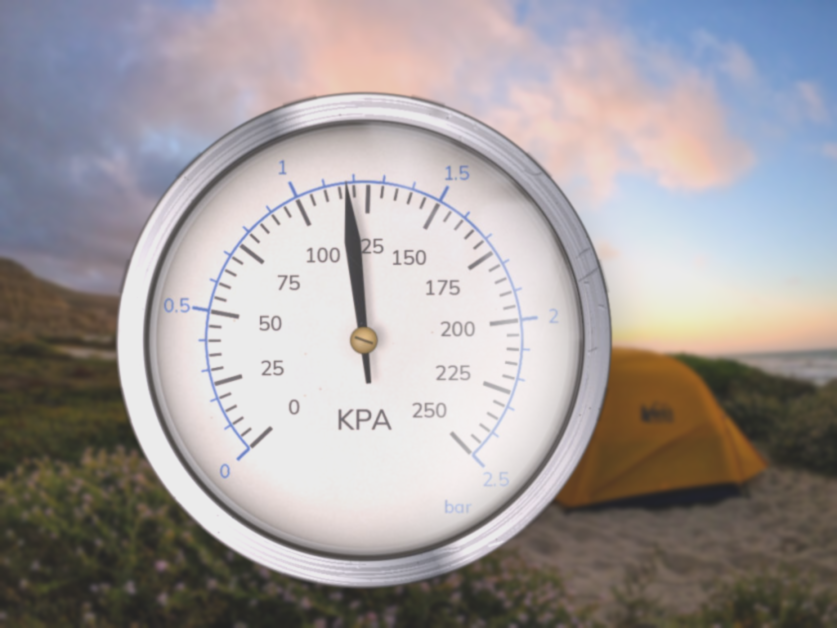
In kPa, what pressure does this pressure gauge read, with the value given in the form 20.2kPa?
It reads 117.5kPa
